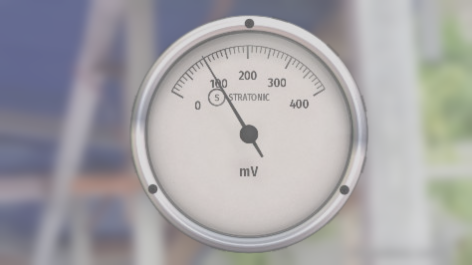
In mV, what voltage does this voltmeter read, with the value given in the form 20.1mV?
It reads 100mV
